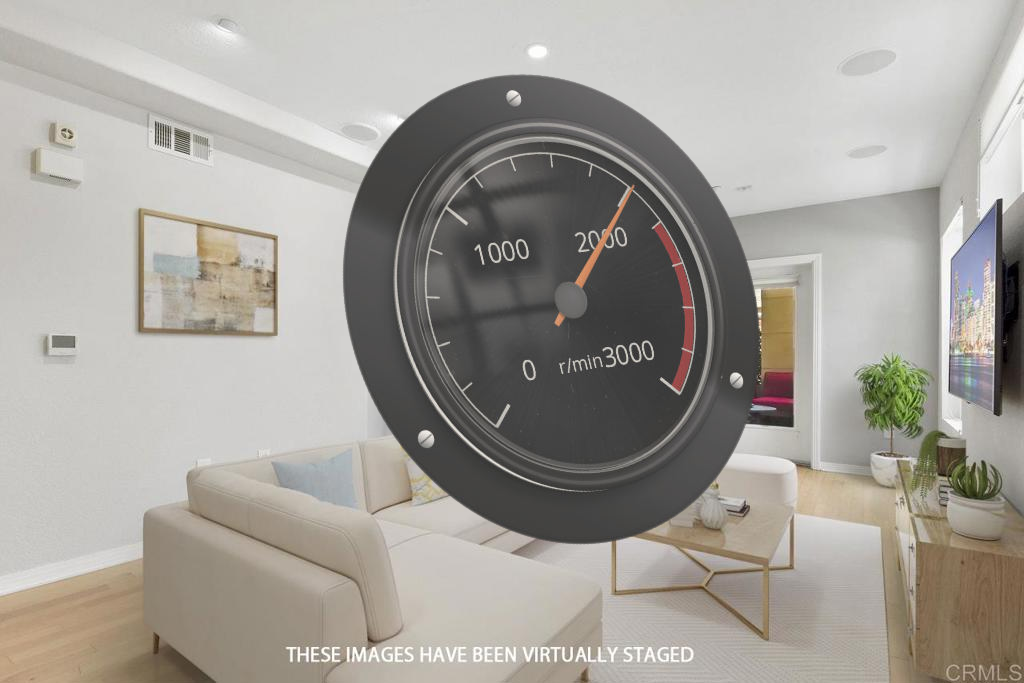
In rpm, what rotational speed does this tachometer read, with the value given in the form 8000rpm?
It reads 2000rpm
